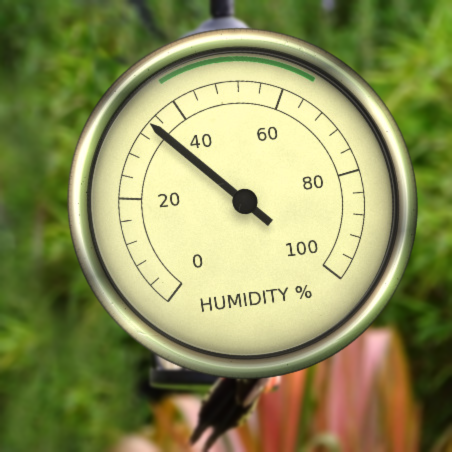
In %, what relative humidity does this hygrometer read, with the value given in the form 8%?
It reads 34%
